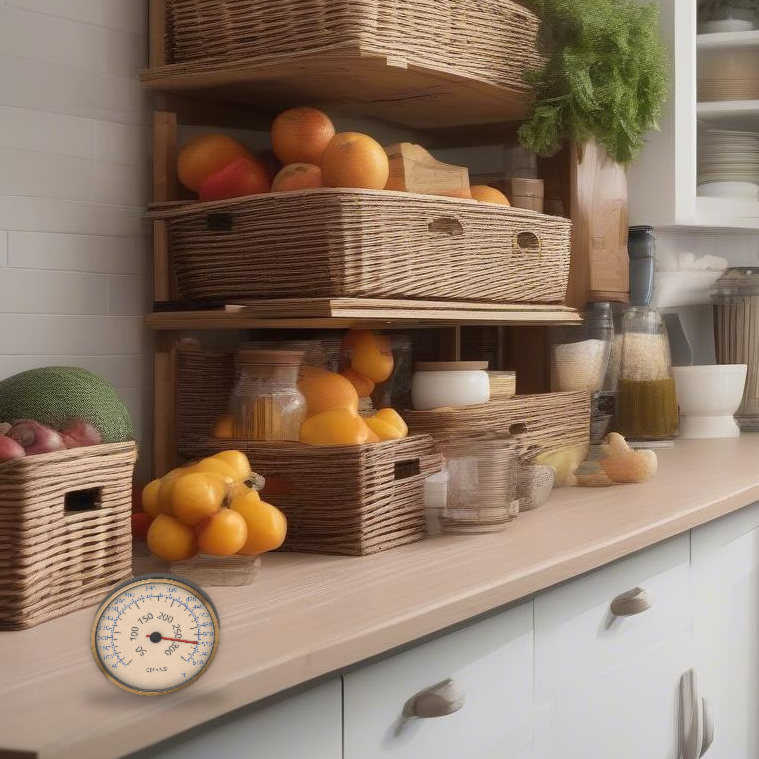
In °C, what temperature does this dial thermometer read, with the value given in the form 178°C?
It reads 270°C
